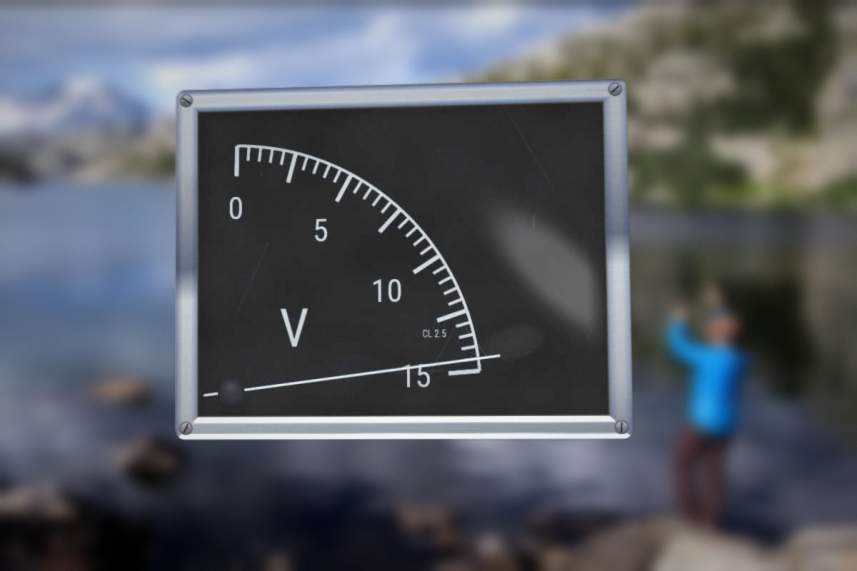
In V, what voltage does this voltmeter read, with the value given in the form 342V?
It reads 14.5V
